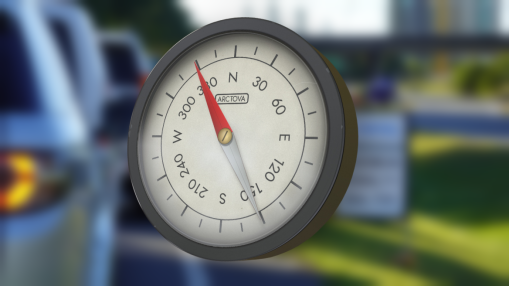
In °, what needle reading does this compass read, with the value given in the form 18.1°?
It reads 330°
